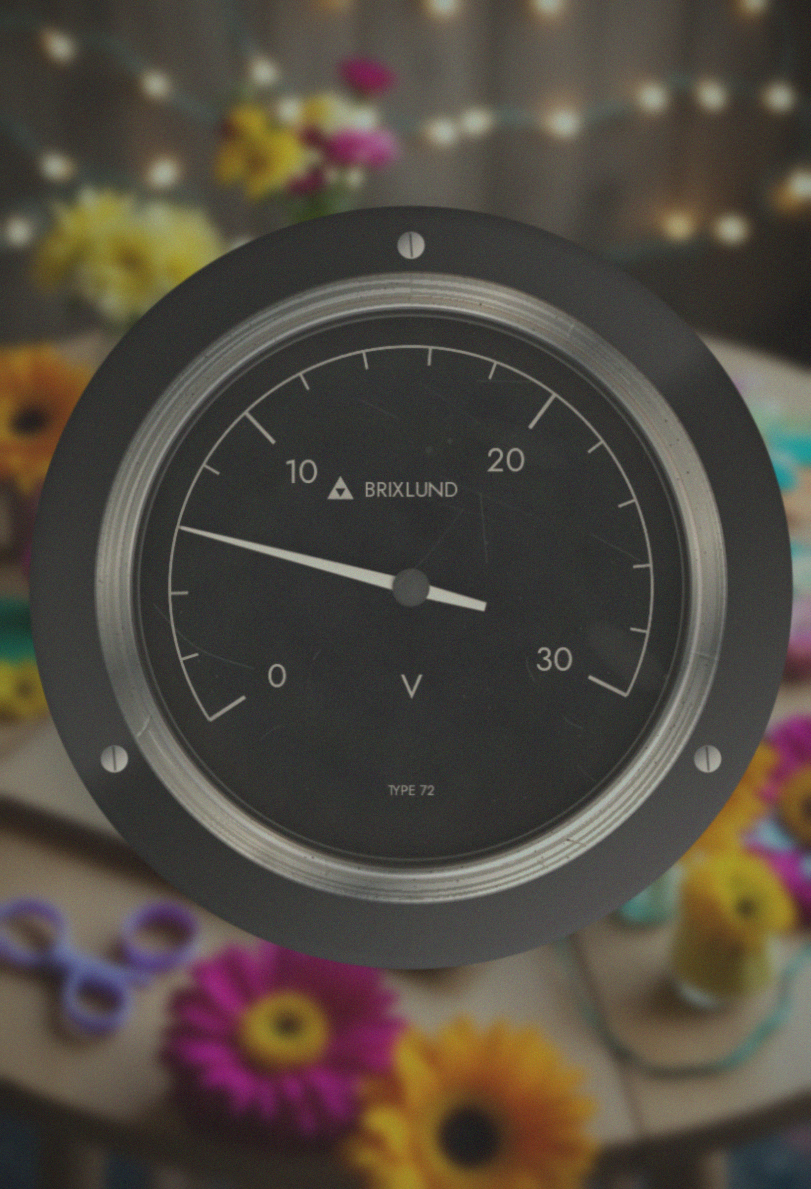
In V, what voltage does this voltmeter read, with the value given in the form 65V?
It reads 6V
